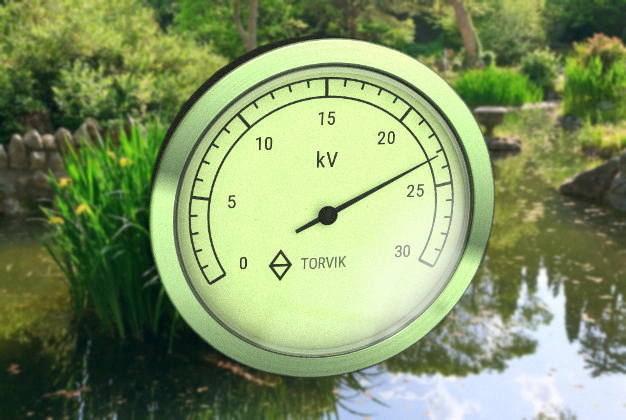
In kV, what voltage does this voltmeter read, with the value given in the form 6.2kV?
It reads 23kV
